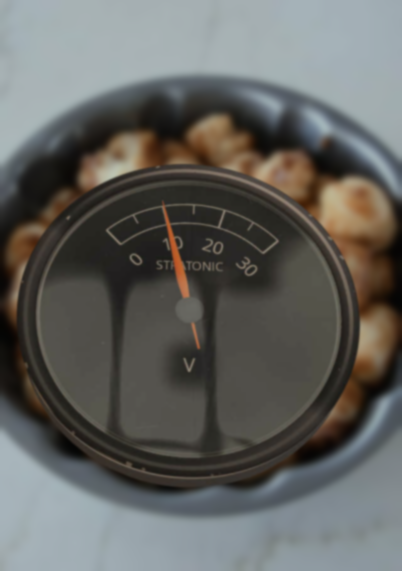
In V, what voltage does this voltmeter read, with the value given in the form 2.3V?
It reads 10V
